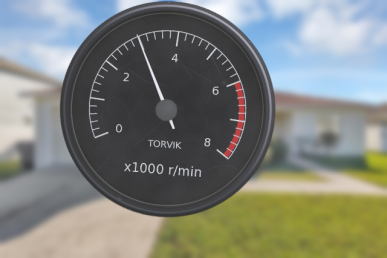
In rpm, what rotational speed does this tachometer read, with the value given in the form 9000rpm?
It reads 3000rpm
